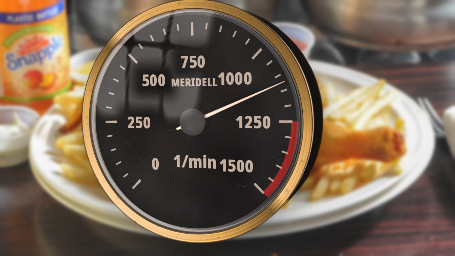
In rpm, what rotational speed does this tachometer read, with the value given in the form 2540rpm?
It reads 1125rpm
